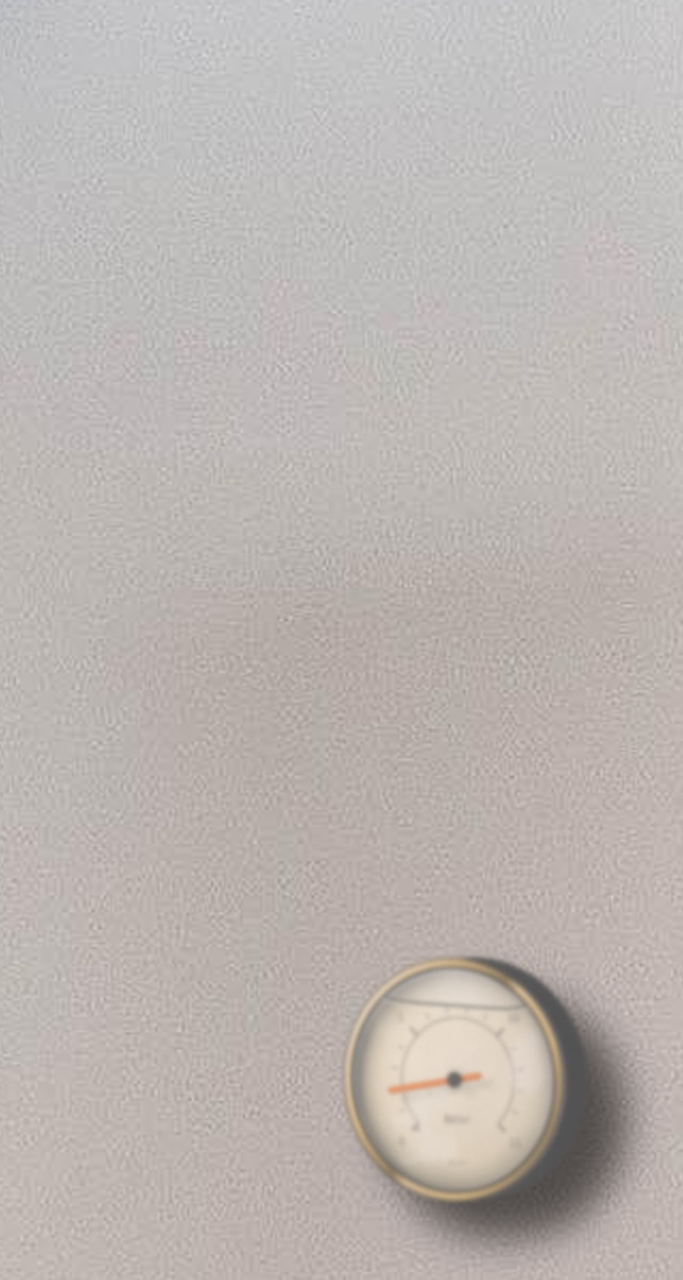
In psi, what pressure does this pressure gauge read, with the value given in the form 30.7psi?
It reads 2psi
